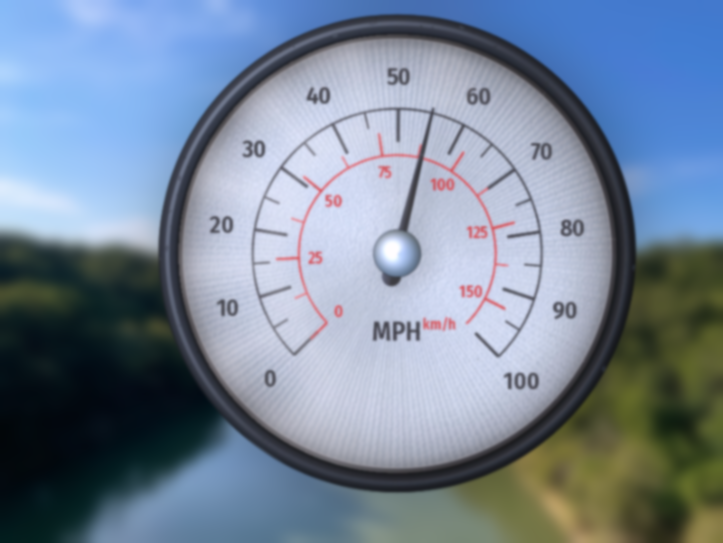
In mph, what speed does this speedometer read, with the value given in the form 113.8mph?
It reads 55mph
